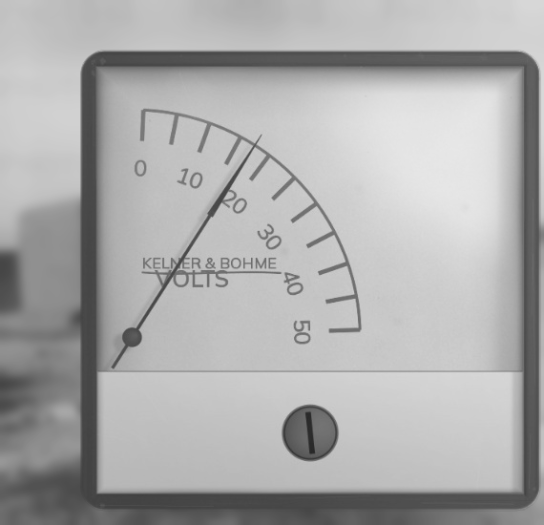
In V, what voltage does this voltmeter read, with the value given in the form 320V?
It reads 17.5V
